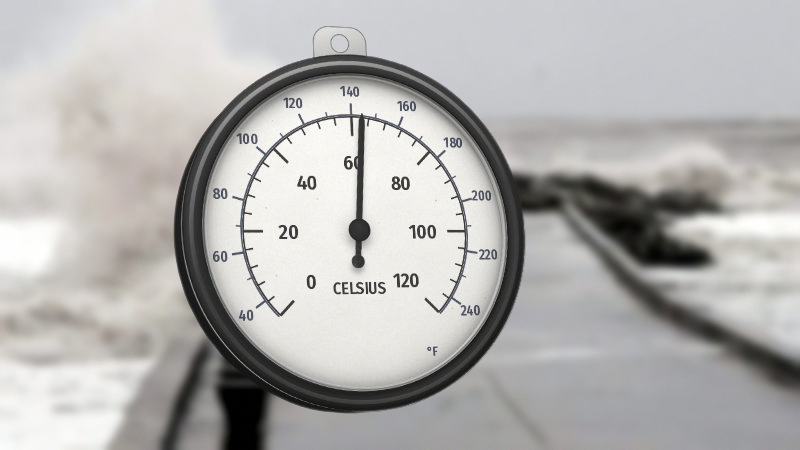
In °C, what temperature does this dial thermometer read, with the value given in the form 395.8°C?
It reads 62°C
